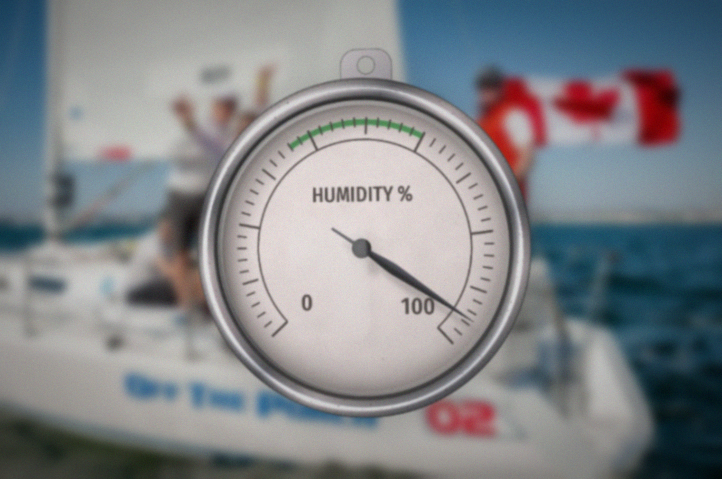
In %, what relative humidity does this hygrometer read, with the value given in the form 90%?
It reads 95%
